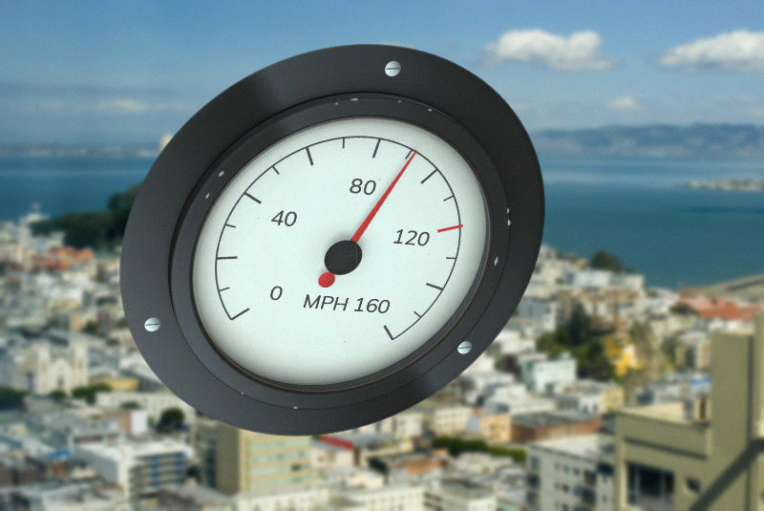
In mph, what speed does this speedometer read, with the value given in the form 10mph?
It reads 90mph
